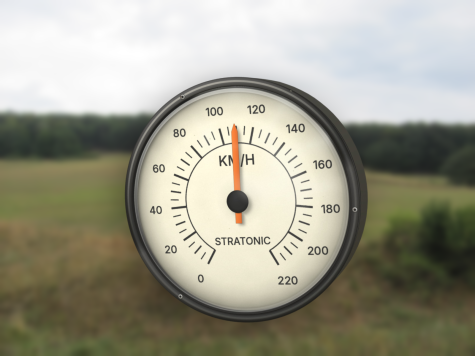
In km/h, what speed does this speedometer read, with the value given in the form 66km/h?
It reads 110km/h
